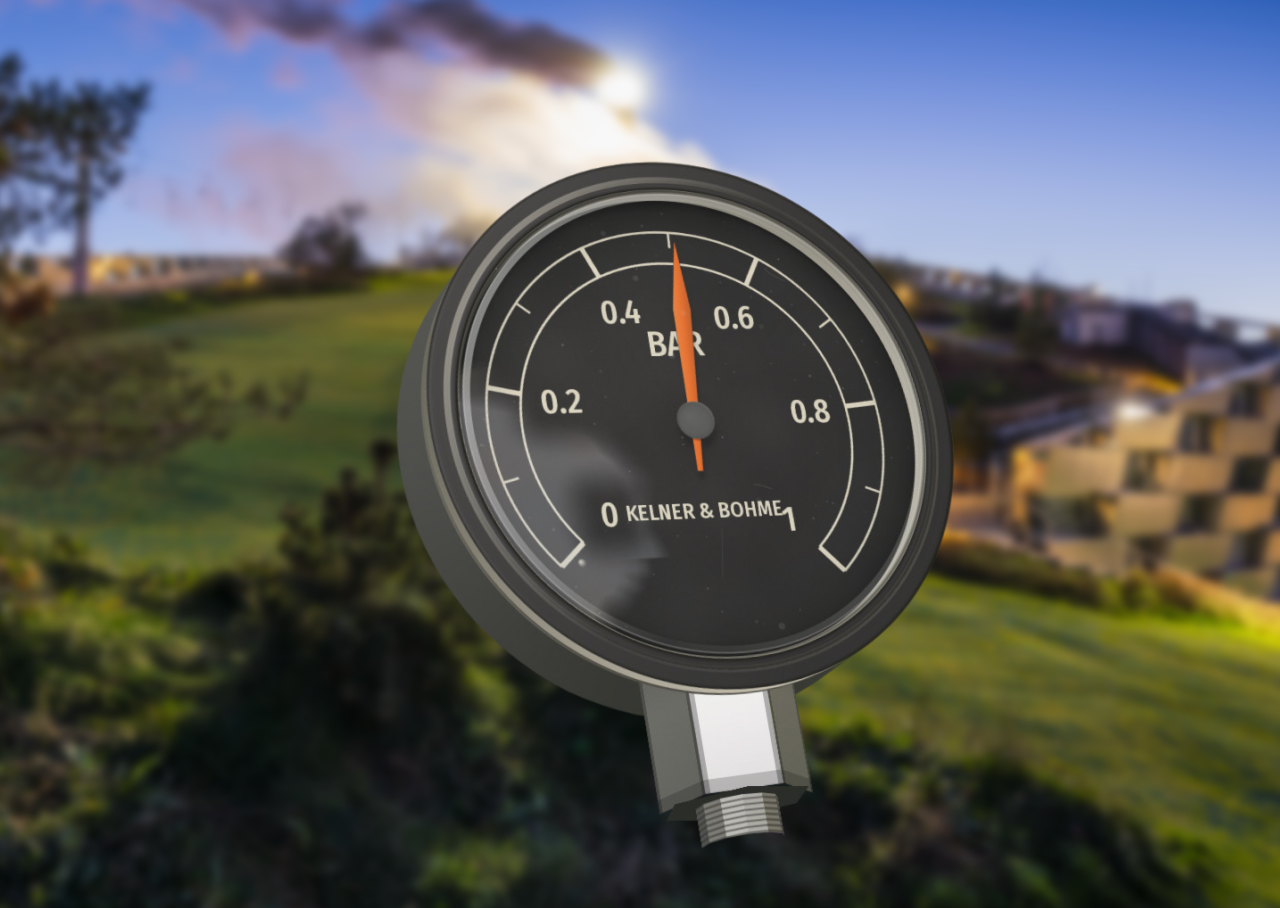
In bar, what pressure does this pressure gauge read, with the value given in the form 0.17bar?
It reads 0.5bar
